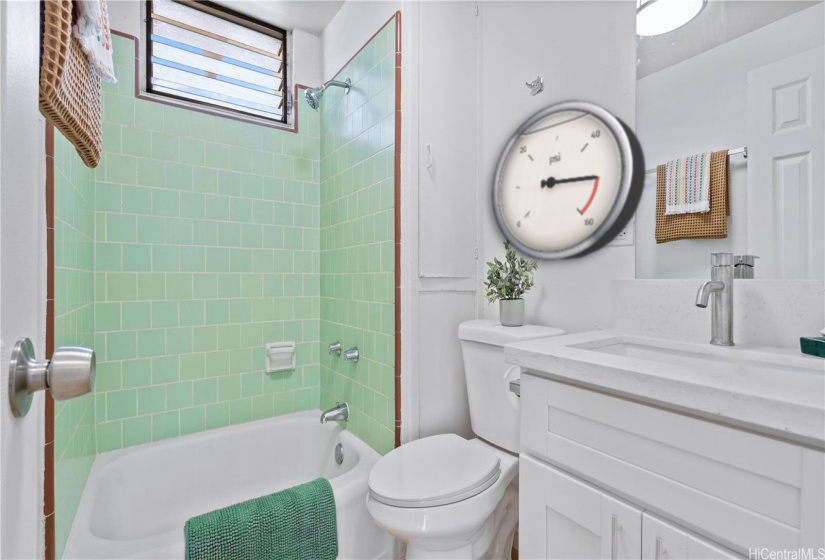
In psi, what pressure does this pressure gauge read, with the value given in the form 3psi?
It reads 50psi
